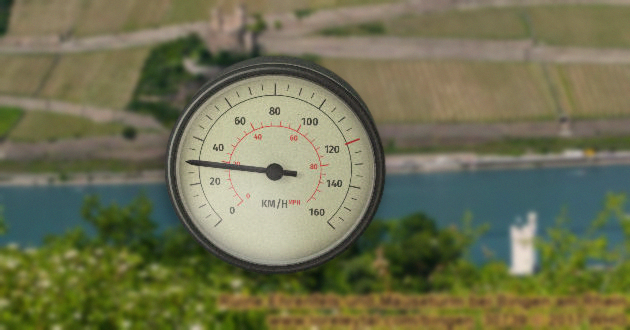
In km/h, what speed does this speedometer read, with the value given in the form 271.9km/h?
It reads 30km/h
